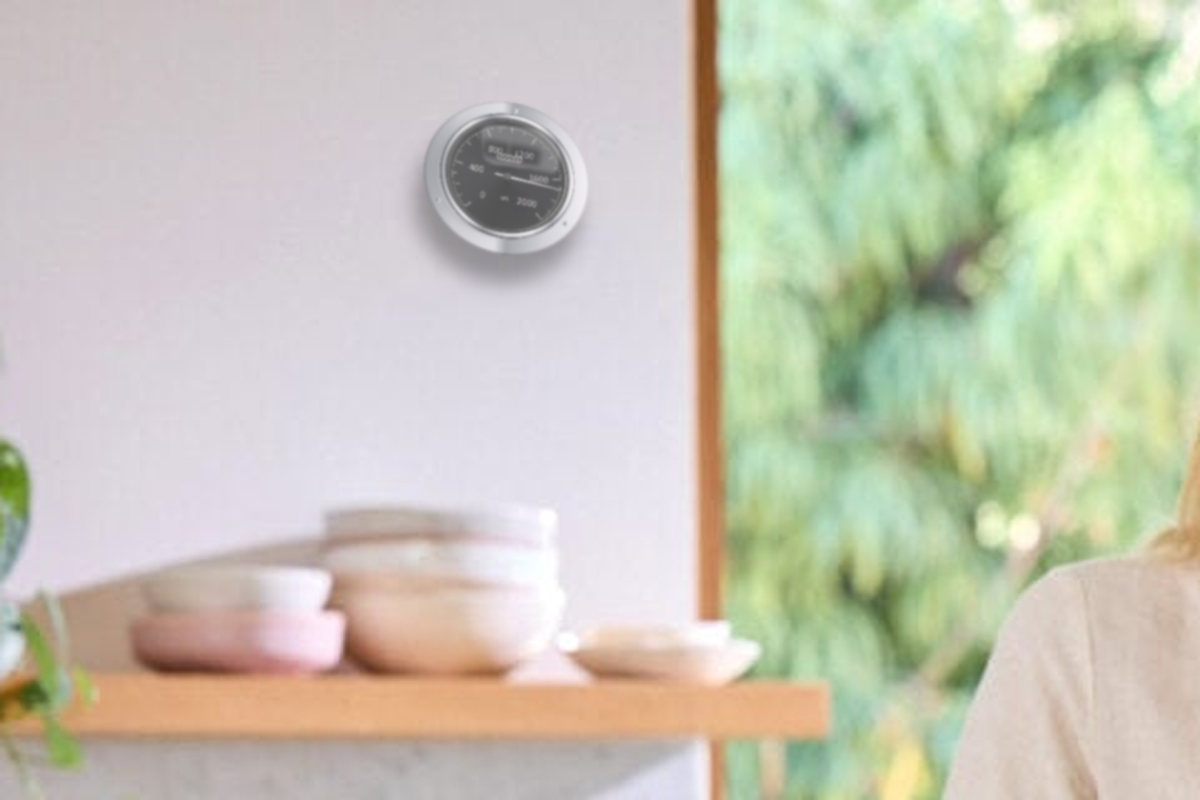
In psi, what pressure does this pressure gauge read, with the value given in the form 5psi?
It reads 1700psi
